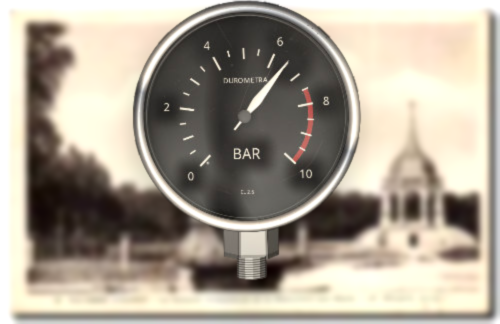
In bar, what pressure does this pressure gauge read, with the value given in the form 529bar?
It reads 6.5bar
